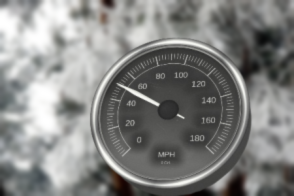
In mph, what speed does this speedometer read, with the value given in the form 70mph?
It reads 50mph
